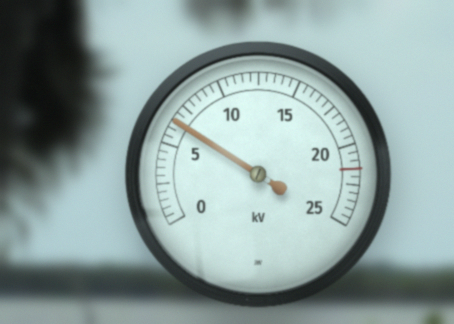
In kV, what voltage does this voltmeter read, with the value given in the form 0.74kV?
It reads 6.5kV
